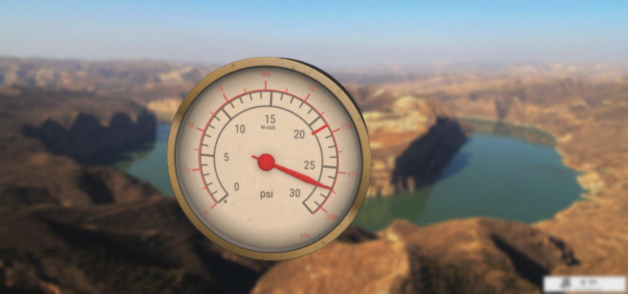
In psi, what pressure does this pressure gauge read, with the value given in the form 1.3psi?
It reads 27psi
